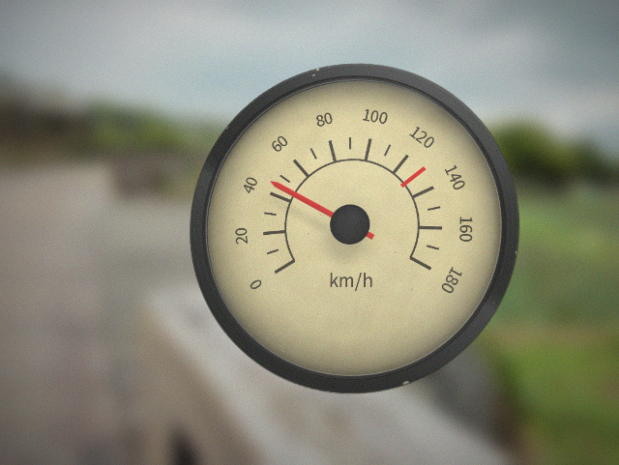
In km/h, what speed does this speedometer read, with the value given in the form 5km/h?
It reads 45km/h
